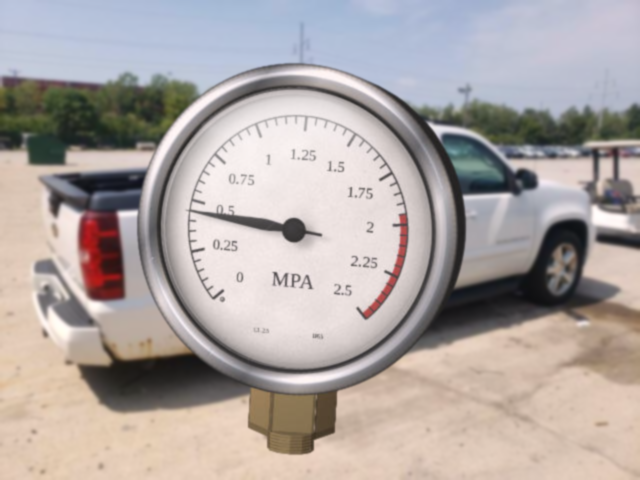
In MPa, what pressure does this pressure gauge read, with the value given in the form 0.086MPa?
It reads 0.45MPa
